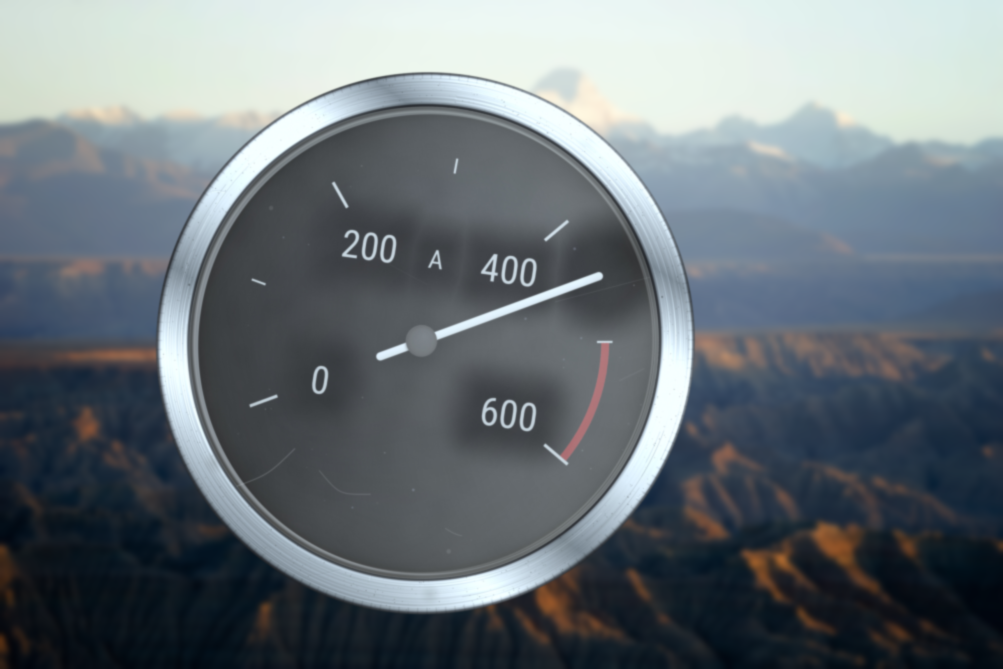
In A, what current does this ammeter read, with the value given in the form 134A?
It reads 450A
